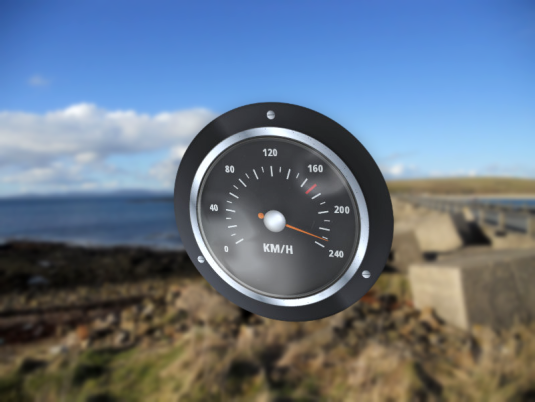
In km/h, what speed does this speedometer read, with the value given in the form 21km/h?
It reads 230km/h
